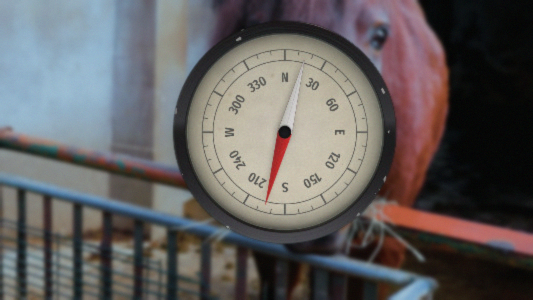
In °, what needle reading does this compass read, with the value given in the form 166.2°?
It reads 195°
